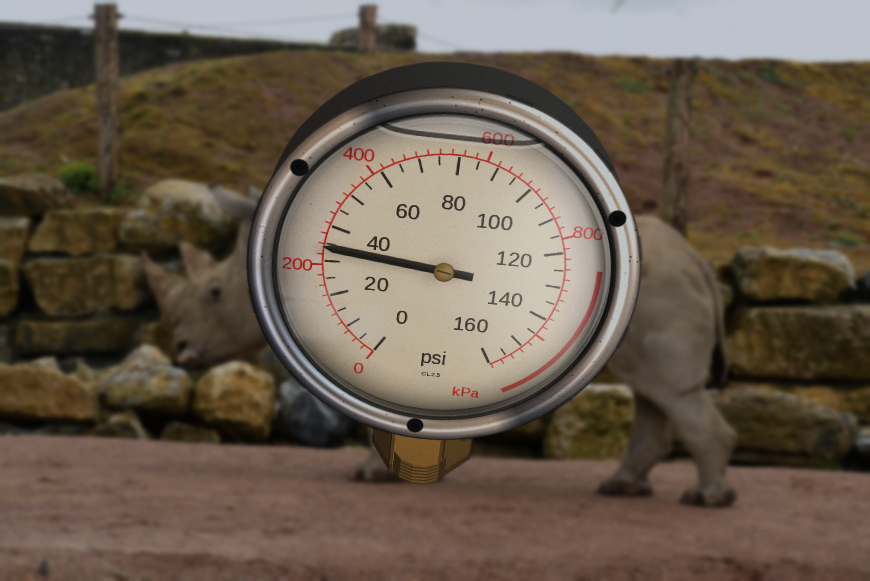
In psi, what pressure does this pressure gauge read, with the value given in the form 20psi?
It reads 35psi
